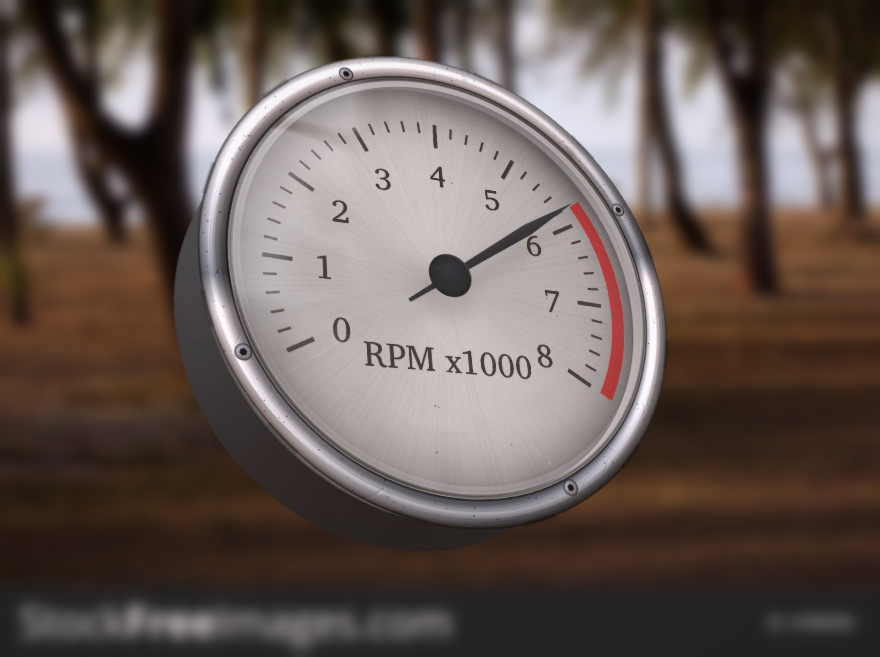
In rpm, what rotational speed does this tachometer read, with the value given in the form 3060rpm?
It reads 5800rpm
